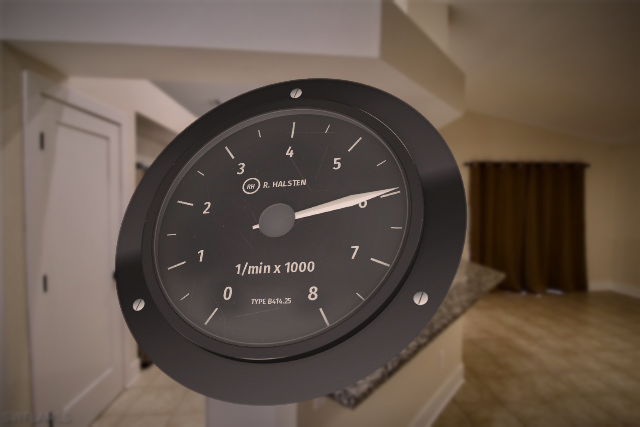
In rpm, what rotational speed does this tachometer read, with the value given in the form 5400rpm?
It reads 6000rpm
